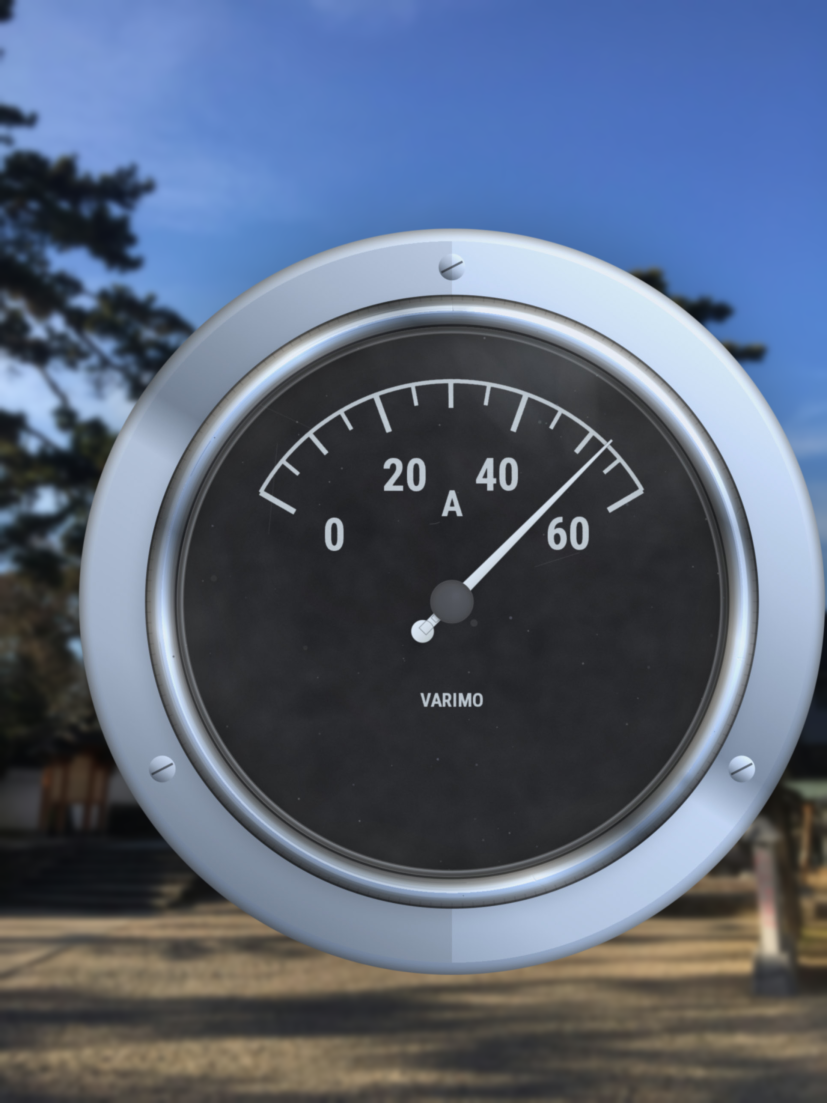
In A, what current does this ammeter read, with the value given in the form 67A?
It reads 52.5A
